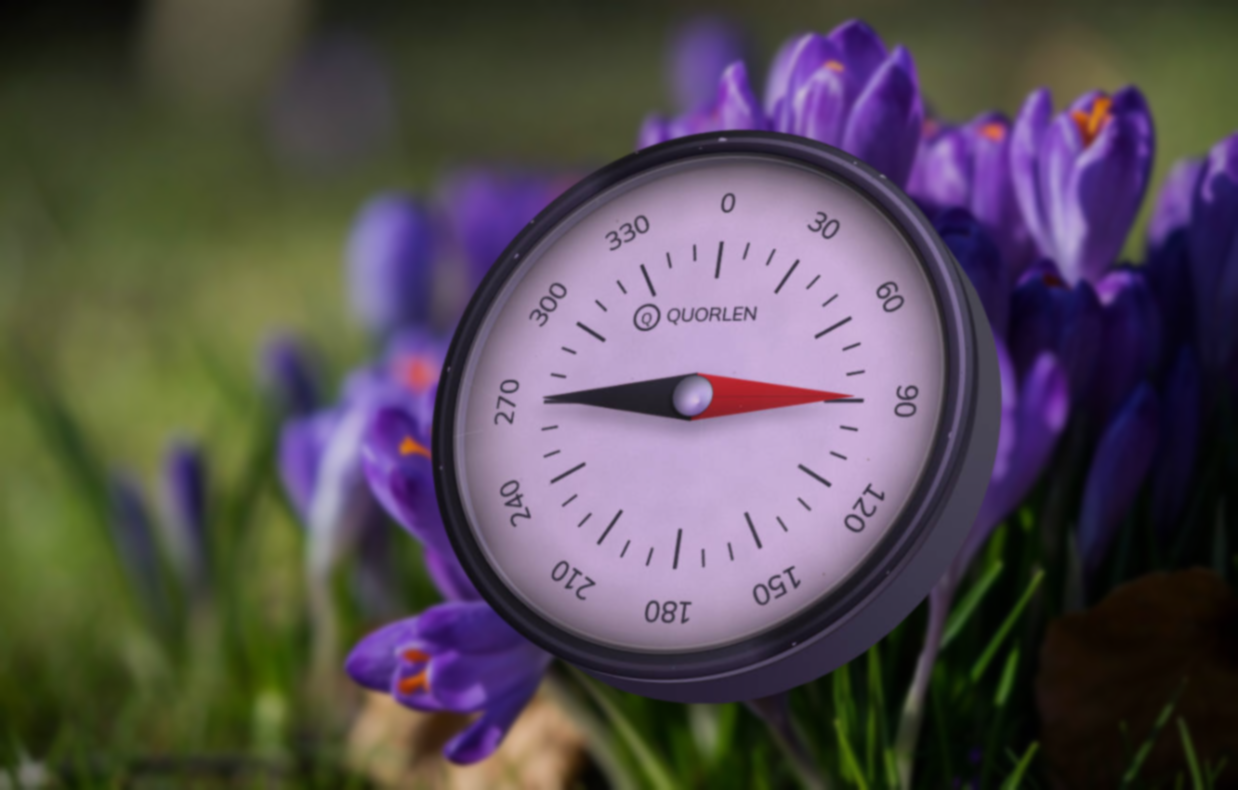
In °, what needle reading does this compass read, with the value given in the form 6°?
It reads 90°
